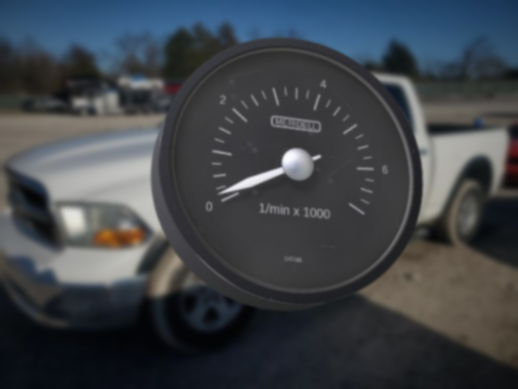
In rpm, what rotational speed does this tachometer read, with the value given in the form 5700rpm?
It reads 125rpm
